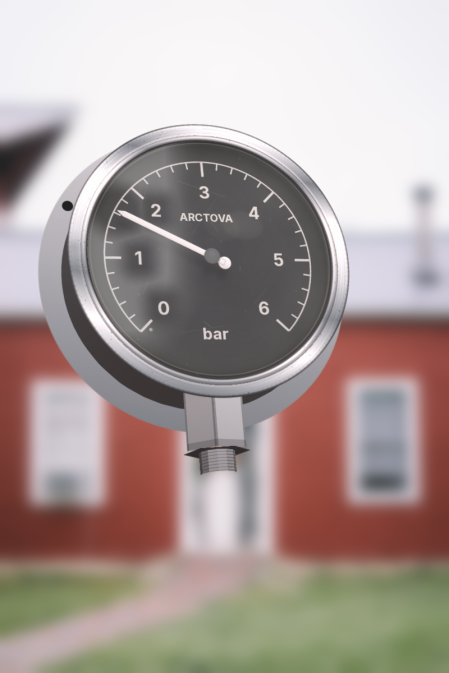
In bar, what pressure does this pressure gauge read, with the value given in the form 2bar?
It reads 1.6bar
